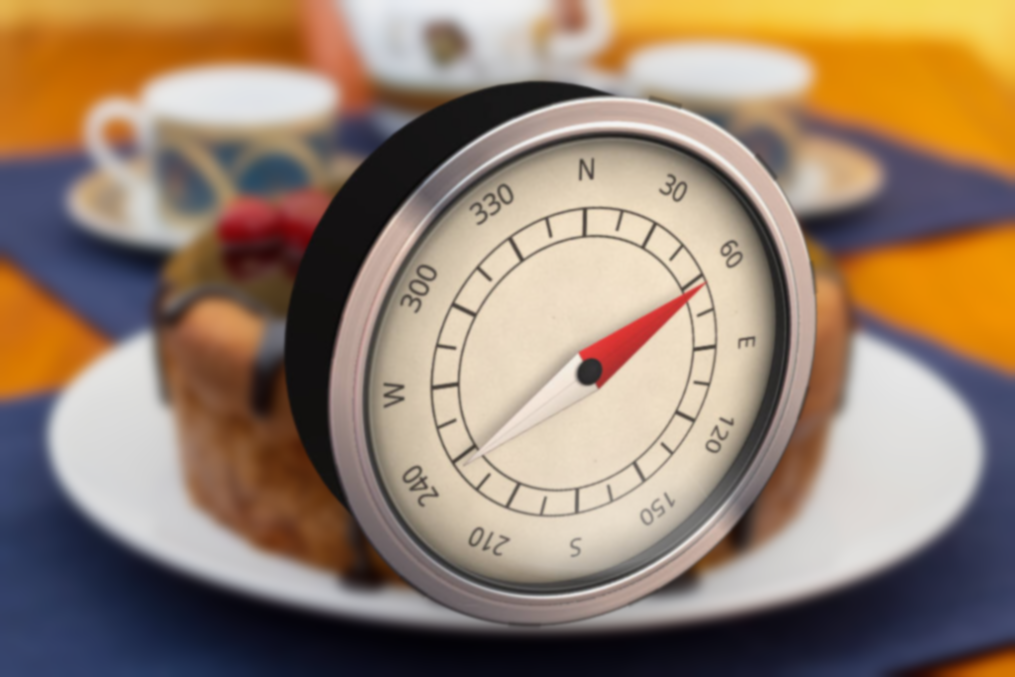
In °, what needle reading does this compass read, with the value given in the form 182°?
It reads 60°
